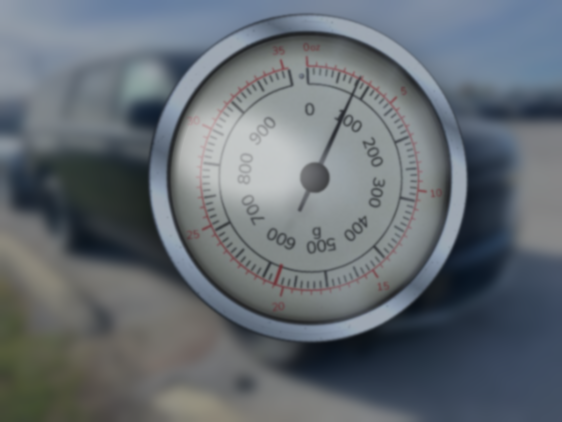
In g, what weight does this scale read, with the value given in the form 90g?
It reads 80g
